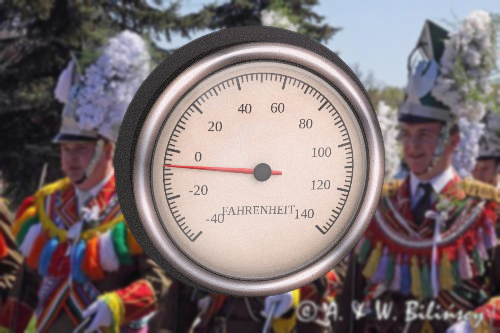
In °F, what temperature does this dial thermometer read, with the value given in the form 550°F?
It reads -6°F
